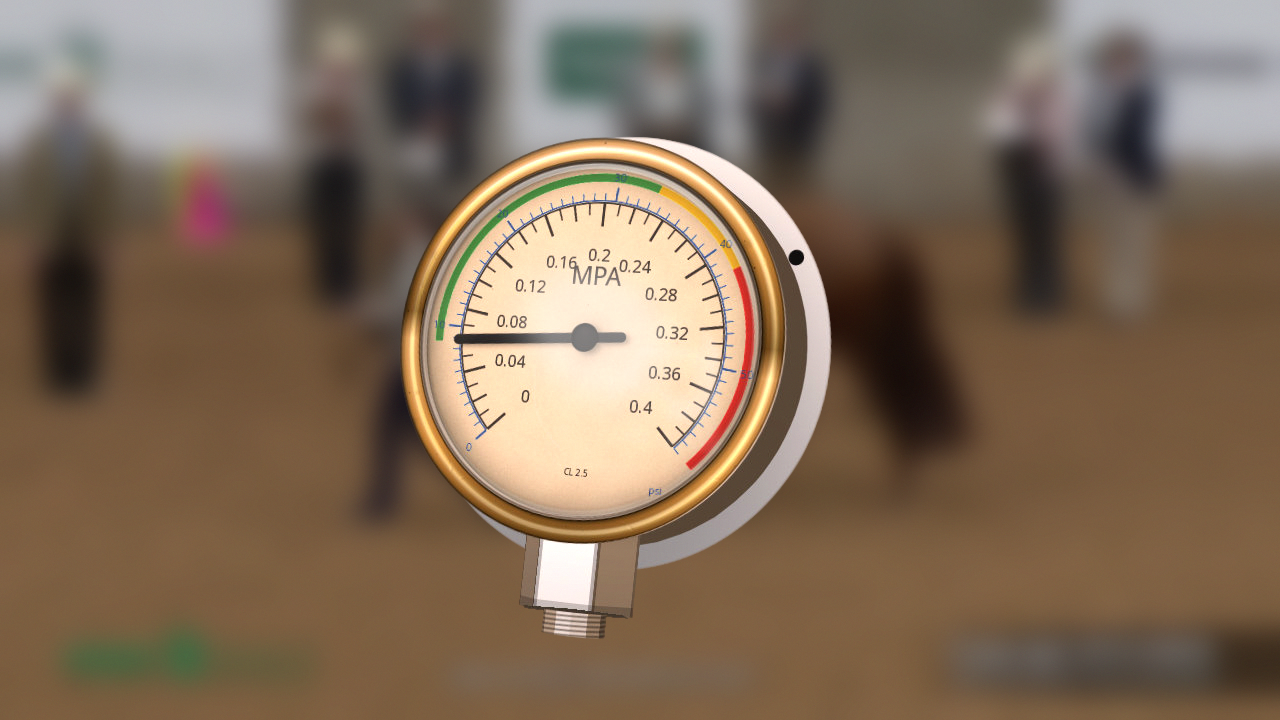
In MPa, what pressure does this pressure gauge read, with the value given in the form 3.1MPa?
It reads 0.06MPa
